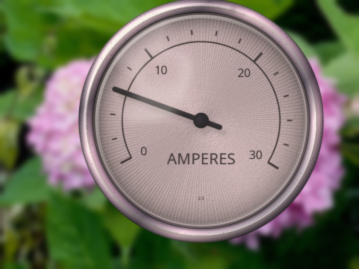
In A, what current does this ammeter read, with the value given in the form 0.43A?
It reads 6A
